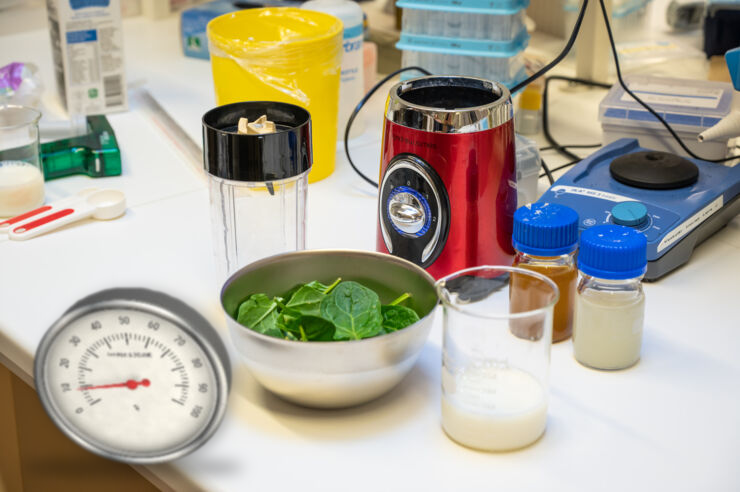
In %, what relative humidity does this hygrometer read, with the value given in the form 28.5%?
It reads 10%
